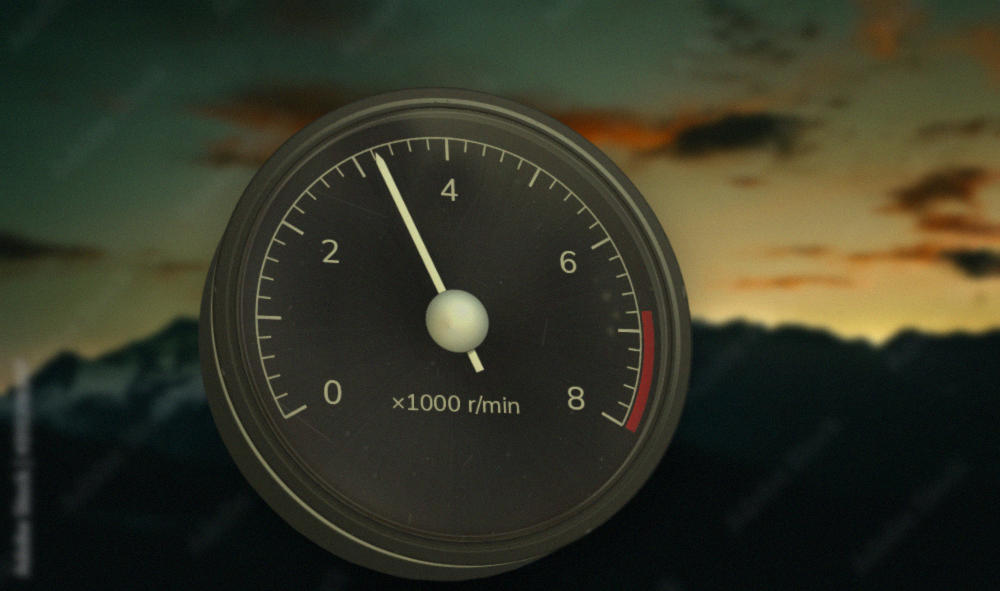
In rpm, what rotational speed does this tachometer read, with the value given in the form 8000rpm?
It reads 3200rpm
